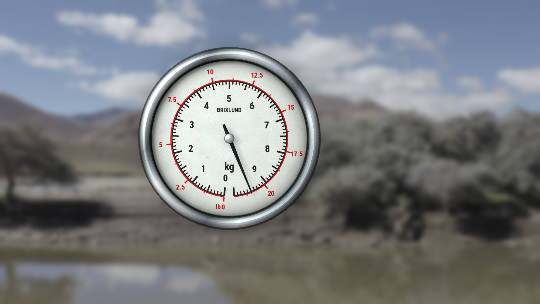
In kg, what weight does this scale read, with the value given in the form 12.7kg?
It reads 9.5kg
